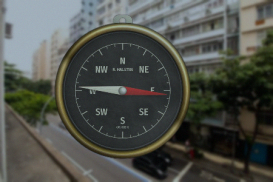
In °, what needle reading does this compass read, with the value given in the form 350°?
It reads 95°
